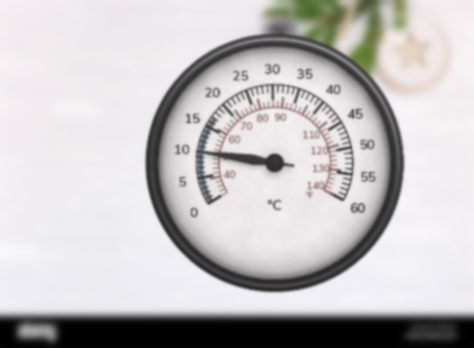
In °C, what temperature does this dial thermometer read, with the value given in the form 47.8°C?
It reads 10°C
